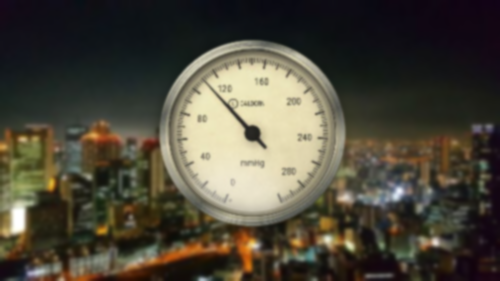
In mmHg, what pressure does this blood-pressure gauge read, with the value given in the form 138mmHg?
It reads 110mmHg
